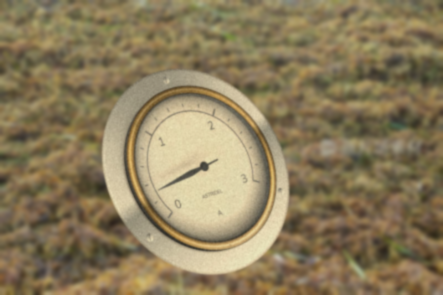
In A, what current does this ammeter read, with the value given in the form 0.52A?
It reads 0.3A
